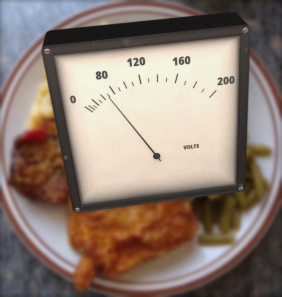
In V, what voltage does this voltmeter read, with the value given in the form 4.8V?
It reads 70V
